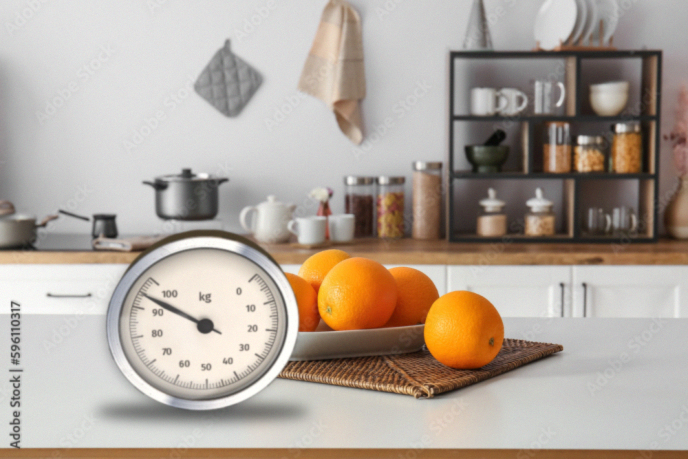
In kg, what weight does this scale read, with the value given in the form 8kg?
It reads 95kg
